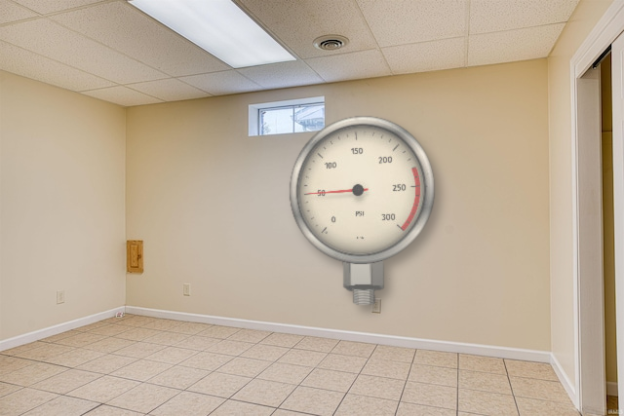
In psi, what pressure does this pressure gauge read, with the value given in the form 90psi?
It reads 50psi
